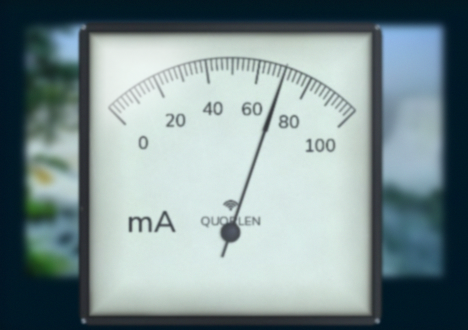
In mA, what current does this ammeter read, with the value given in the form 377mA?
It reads 70mA
